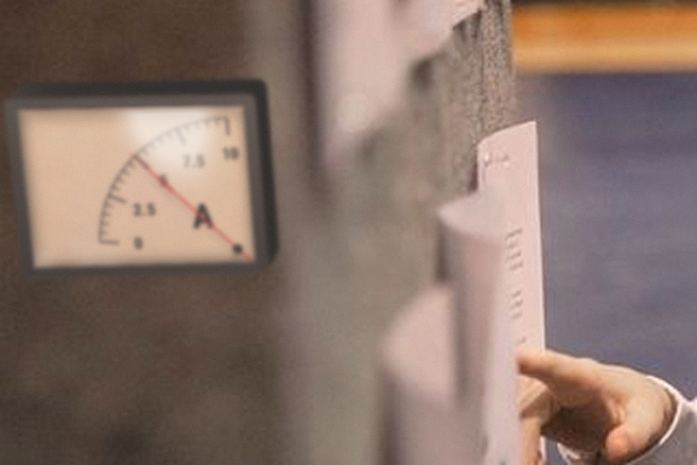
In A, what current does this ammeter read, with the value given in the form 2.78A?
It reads 5A
